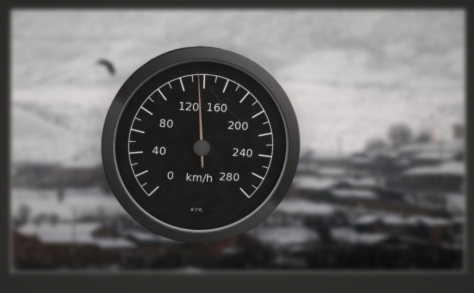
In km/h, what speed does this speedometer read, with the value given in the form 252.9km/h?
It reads 135km/h
